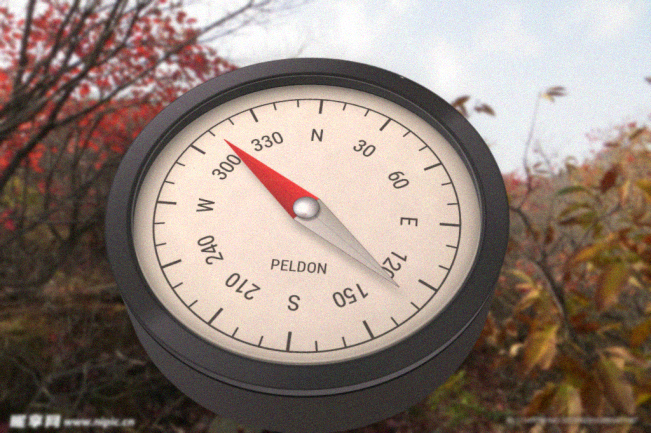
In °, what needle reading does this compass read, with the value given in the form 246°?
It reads 310°
